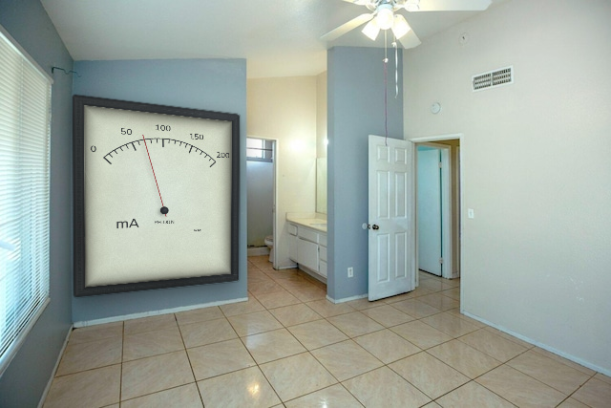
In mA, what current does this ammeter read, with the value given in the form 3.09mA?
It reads 70mA
